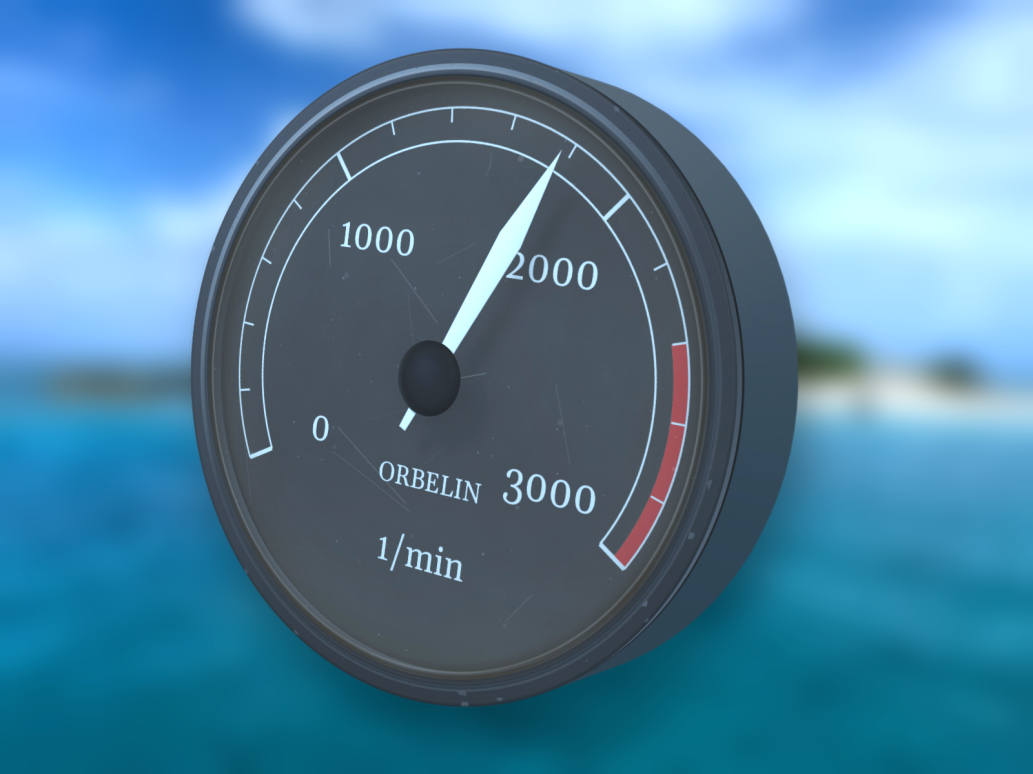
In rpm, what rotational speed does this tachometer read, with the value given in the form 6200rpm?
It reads 1800rpm
